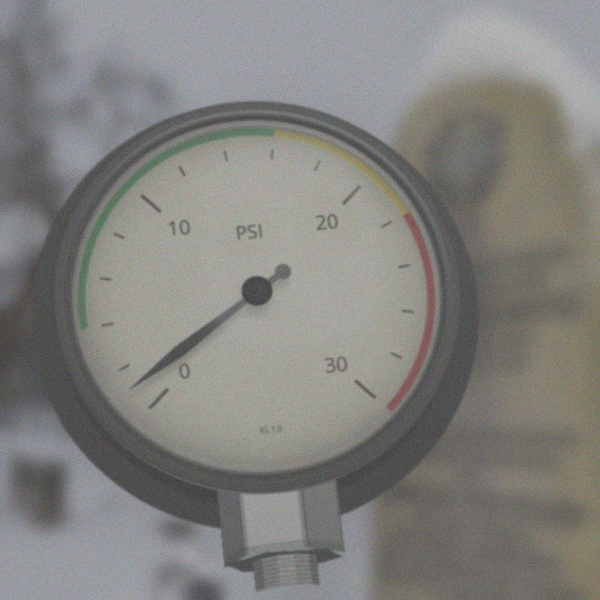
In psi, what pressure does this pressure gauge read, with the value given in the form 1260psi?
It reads 1psi
